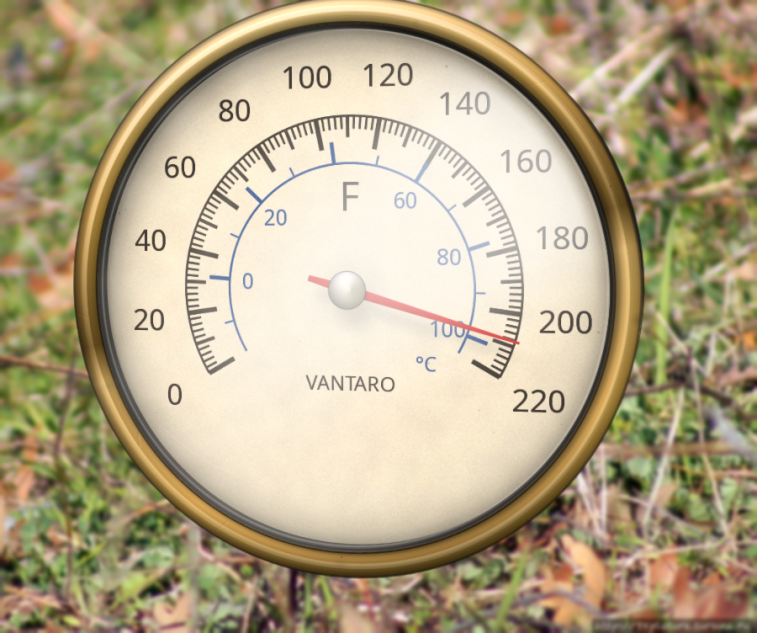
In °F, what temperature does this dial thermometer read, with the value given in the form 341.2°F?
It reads 208°F
